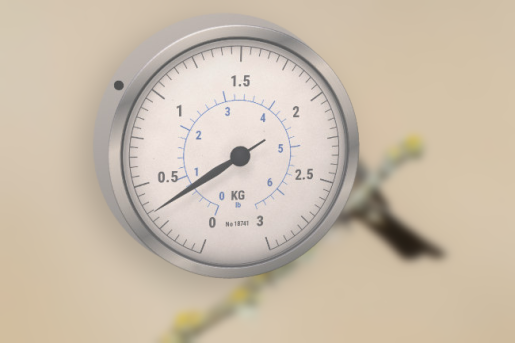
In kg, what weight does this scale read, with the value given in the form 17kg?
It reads 0.35kg
